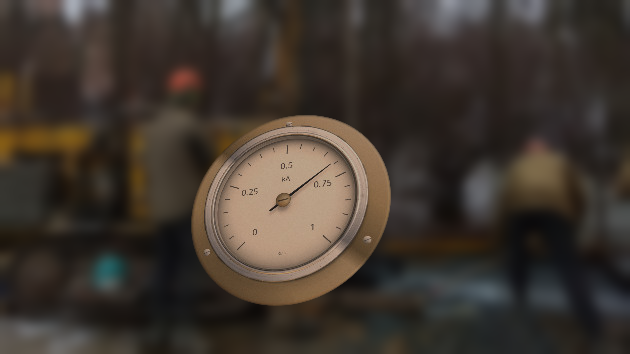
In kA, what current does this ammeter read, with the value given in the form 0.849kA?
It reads 0.7kA
